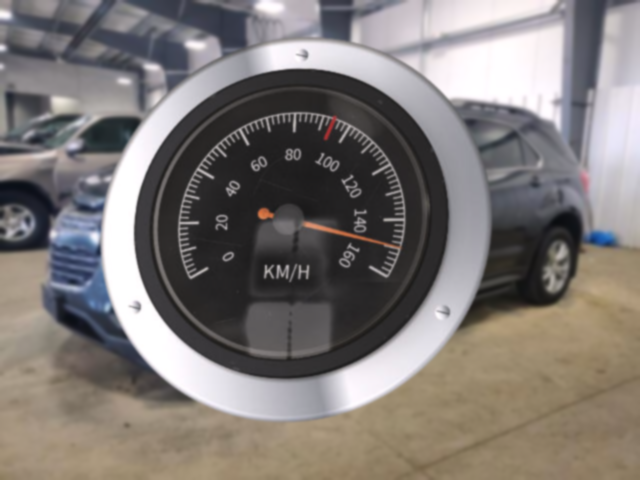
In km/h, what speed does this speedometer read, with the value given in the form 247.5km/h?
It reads 150km/h
